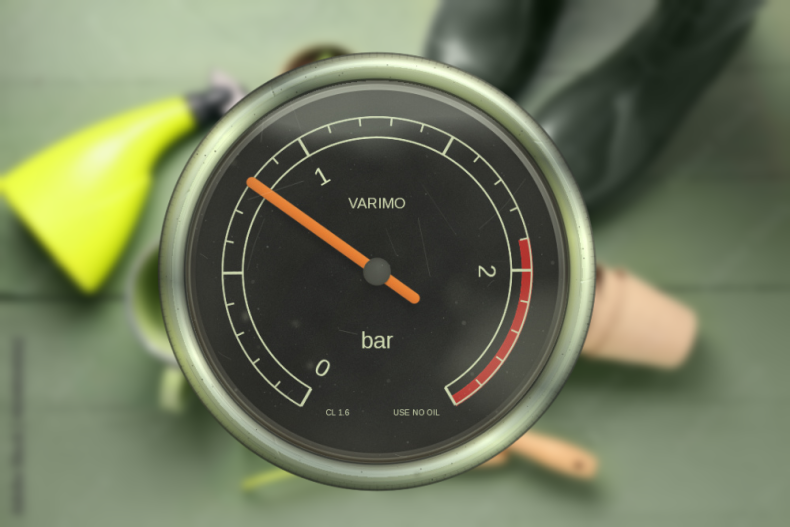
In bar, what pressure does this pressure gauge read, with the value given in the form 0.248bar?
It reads 0.8bar
